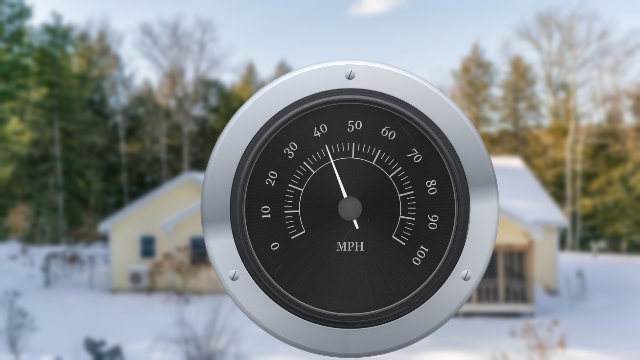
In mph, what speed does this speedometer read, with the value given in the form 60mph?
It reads 40mph
